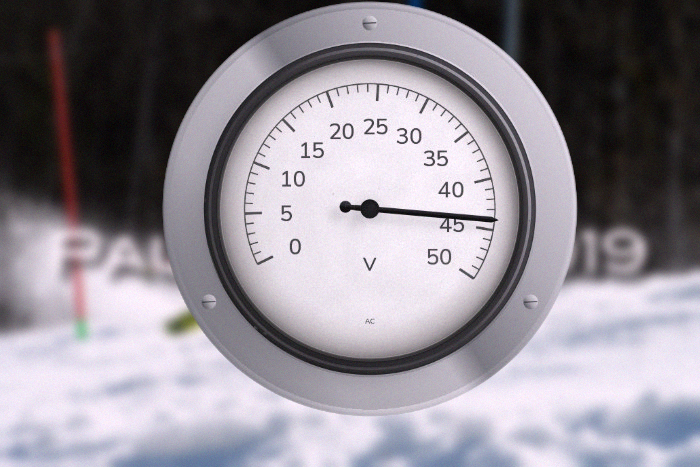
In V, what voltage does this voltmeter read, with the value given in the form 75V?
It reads 44V
